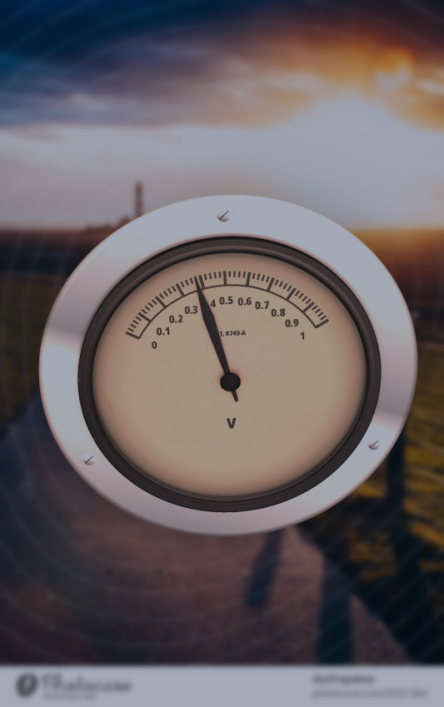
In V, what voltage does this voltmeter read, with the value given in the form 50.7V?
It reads 0.38V
